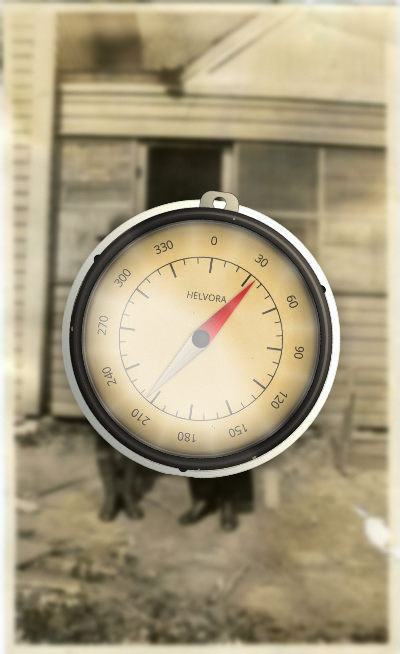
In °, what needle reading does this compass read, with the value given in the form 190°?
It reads 35°
